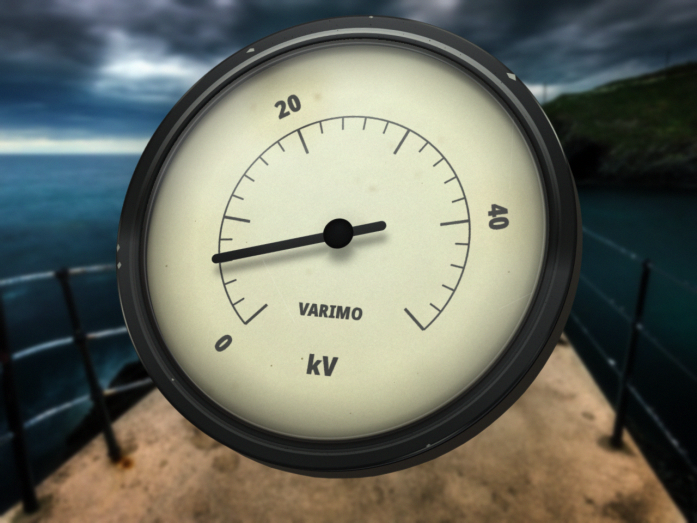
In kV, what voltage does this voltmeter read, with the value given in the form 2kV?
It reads 6kV
